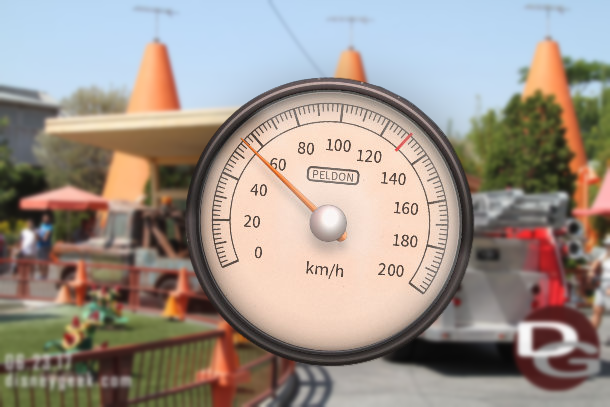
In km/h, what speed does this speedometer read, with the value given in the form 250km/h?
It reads 56km/h
